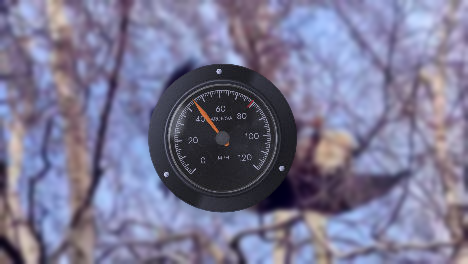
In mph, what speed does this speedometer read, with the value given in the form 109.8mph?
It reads 45mph
